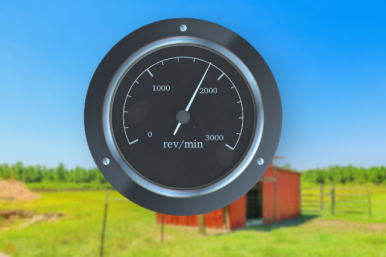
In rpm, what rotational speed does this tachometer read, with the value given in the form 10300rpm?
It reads 1800rpm
